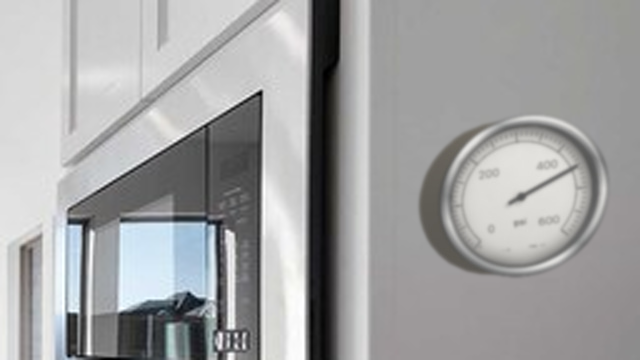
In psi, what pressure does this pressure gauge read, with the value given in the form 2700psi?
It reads 450psi
